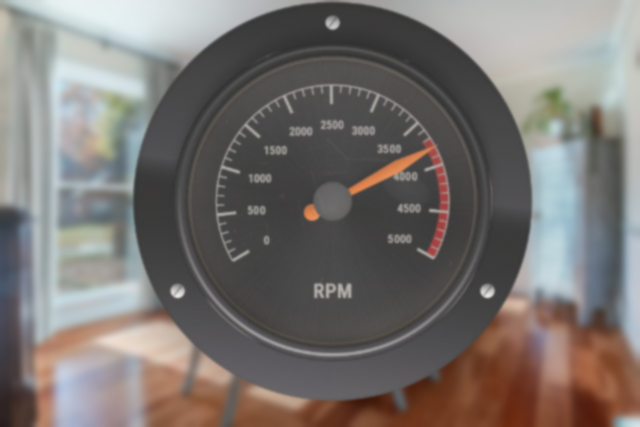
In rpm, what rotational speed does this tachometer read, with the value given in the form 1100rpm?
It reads 3800rpm
